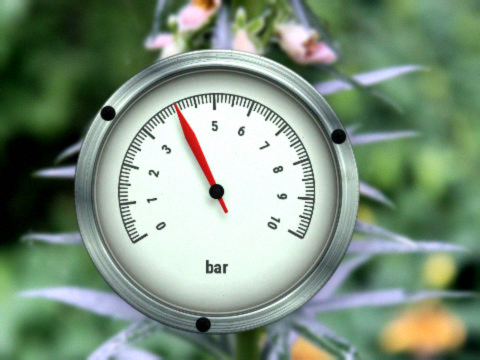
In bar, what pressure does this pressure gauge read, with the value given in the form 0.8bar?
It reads 4bar
